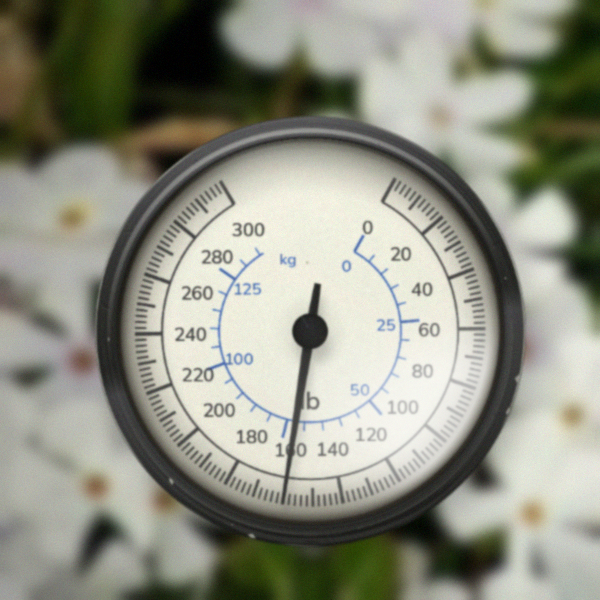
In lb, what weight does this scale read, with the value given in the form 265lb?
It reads 160lb
